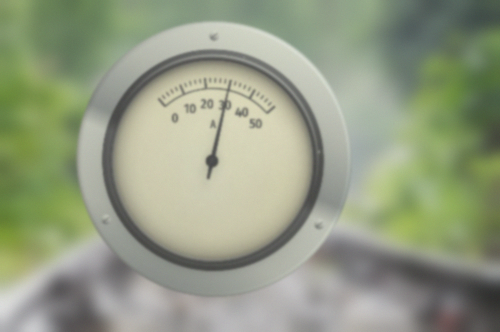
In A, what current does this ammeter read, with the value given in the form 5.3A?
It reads 30A
